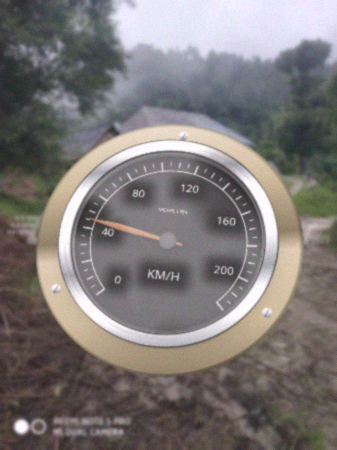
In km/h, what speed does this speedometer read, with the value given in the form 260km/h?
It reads 45km/h
